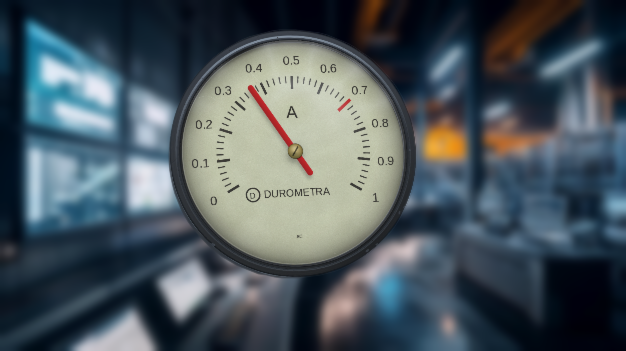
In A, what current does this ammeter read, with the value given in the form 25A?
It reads 0.36A
